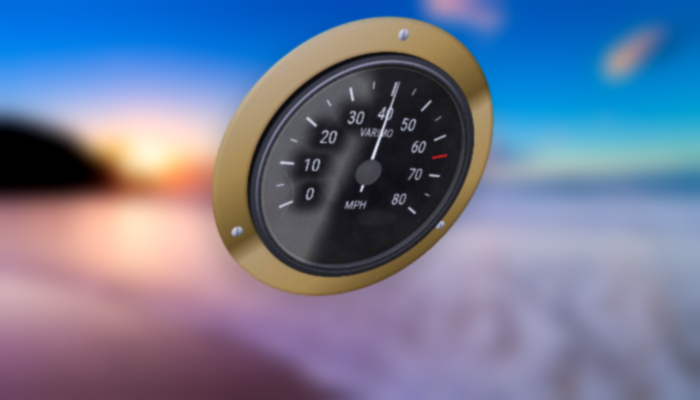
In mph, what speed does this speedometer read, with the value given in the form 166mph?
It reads 40mph
